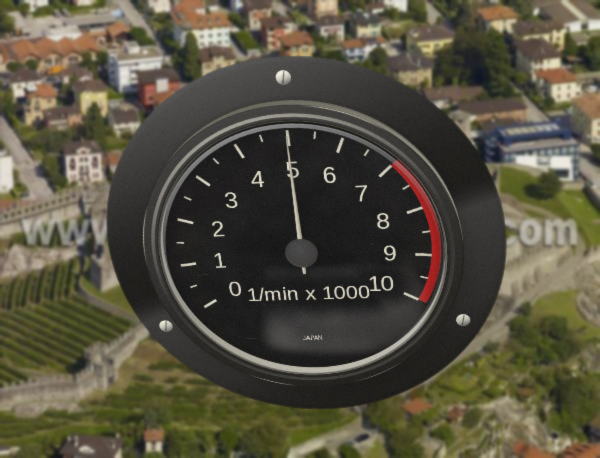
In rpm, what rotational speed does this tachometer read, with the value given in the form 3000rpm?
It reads 5000rpm
